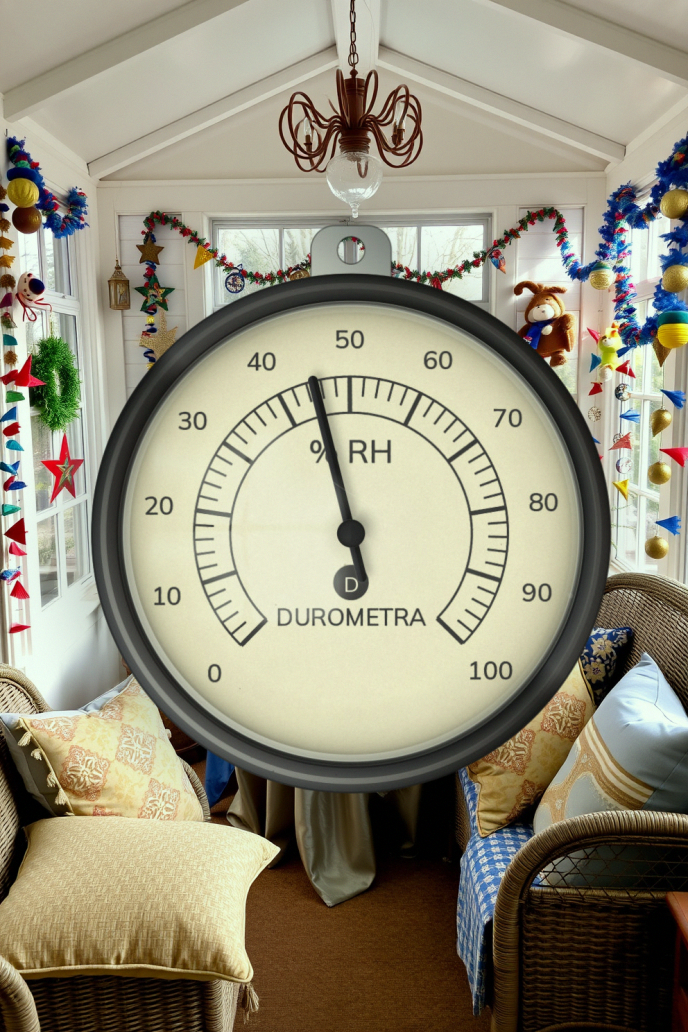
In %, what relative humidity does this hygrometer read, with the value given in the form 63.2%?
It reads 45%
